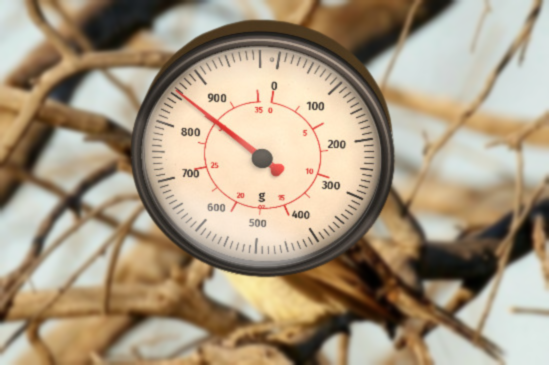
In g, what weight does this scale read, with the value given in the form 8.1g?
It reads 860g
